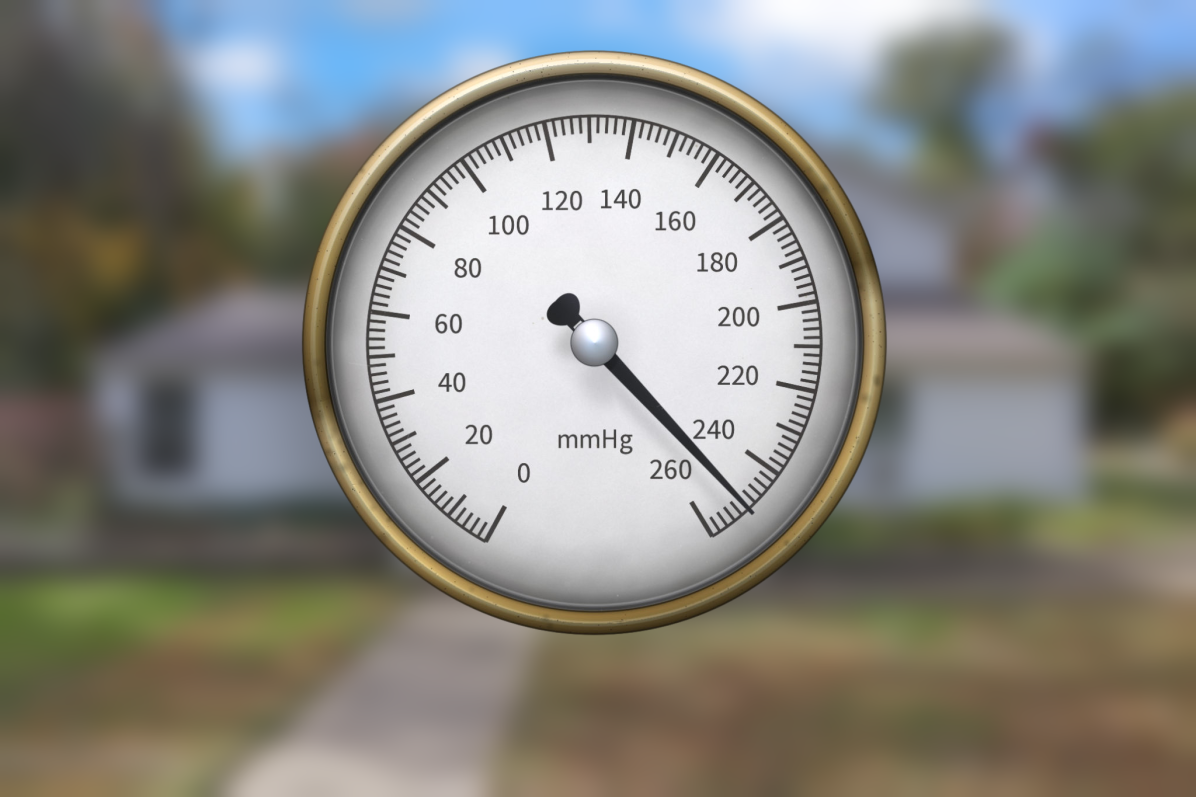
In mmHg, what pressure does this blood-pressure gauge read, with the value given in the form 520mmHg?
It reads 250mmHg
